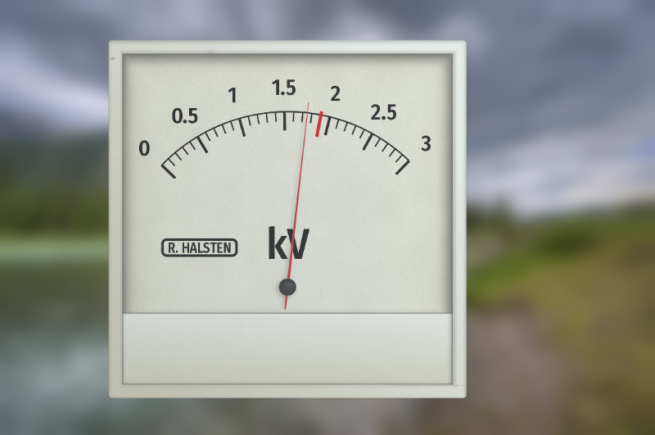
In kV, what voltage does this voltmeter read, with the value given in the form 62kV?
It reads 1.75kV
